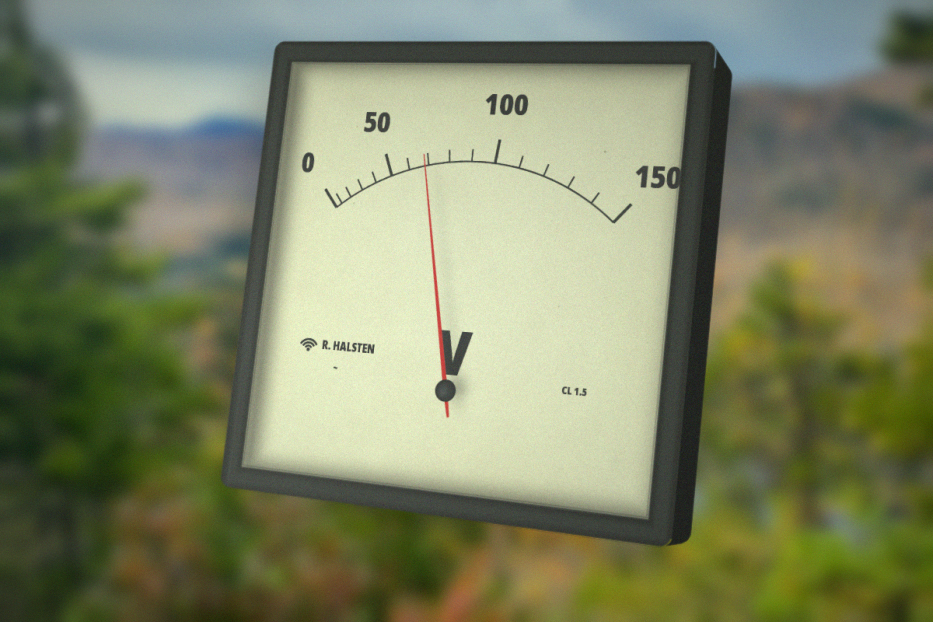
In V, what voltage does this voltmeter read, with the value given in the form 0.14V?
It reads 70V
